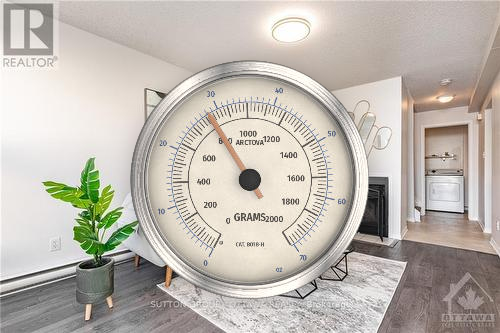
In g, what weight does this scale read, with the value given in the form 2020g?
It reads 800g
